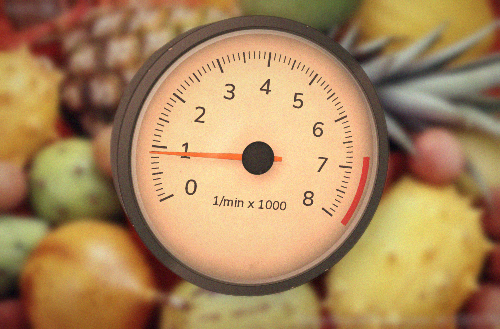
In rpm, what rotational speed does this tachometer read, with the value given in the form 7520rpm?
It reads 900rpm
